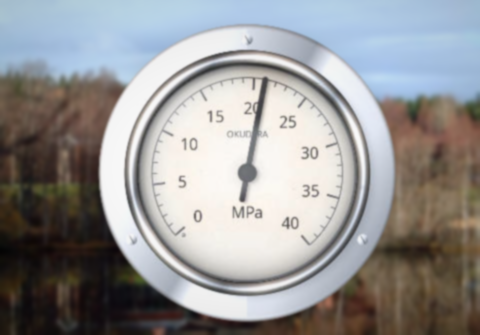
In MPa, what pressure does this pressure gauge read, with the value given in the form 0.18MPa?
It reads 21MPa
